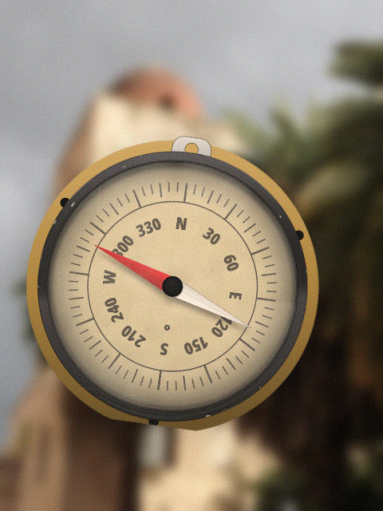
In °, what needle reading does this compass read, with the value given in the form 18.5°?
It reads 290°
